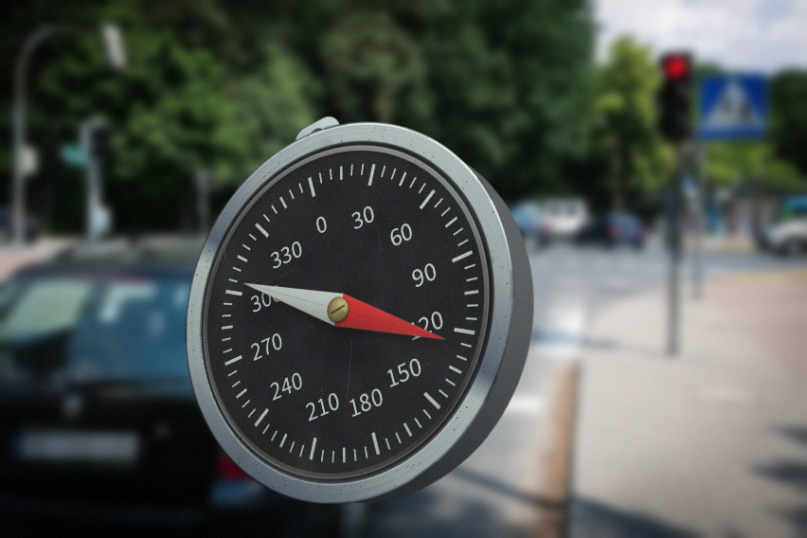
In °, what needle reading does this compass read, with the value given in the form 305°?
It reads 125°
